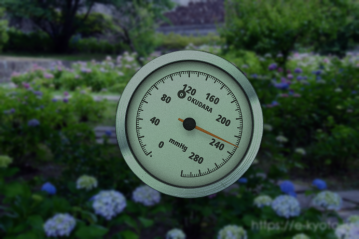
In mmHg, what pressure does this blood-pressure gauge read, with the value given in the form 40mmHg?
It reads 230mmHg
